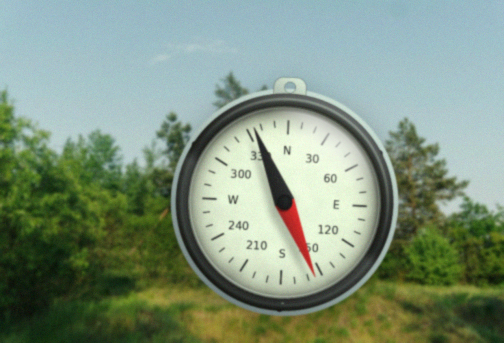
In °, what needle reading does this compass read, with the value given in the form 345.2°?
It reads 155°
